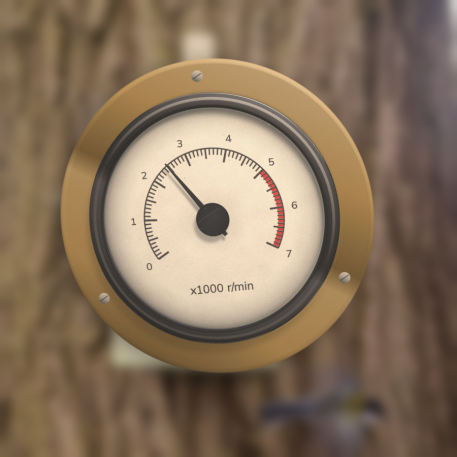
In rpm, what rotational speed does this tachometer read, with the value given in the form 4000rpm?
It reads 2500rpm
